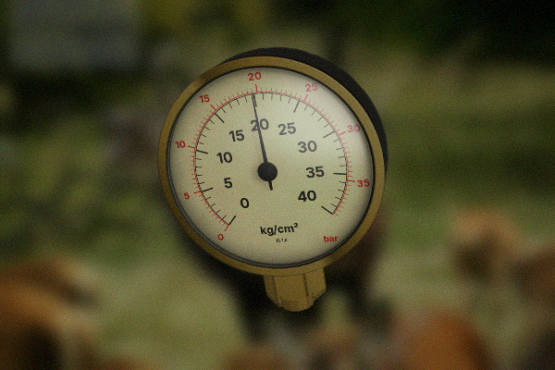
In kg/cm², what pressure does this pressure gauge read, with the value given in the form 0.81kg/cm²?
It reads 20kg/cm²
